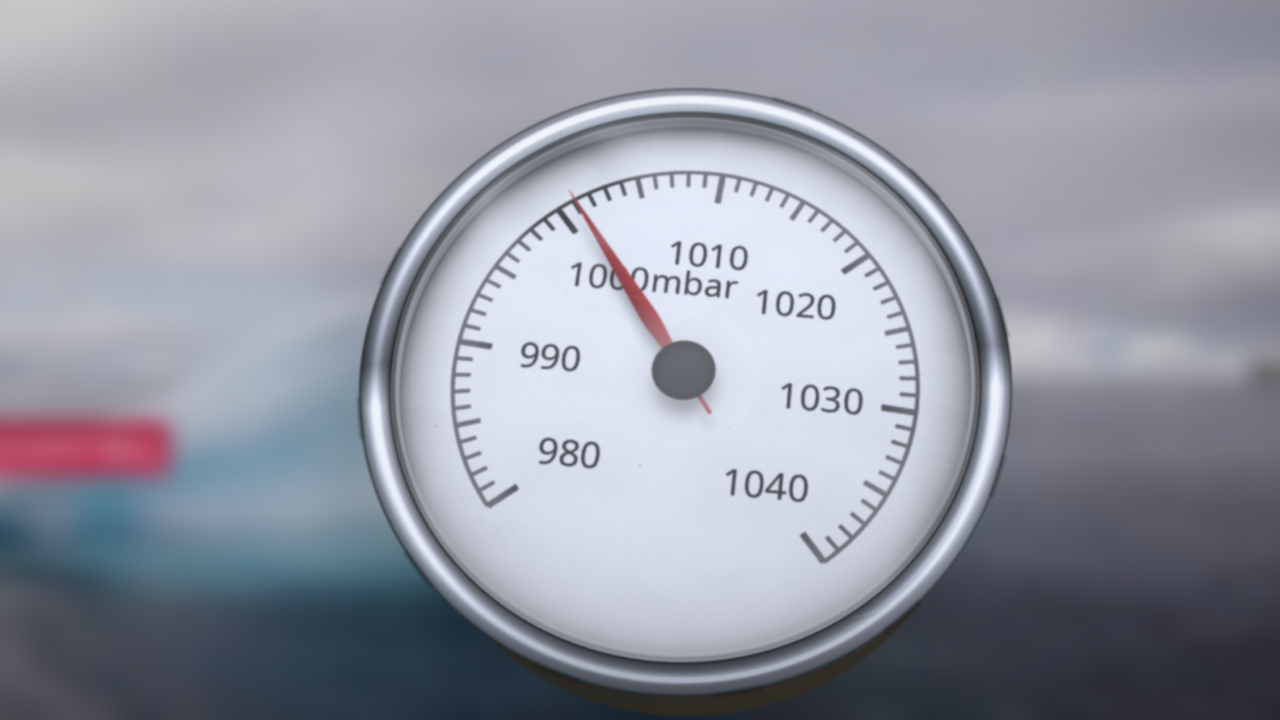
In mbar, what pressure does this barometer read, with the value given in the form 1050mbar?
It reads 1001mbar
